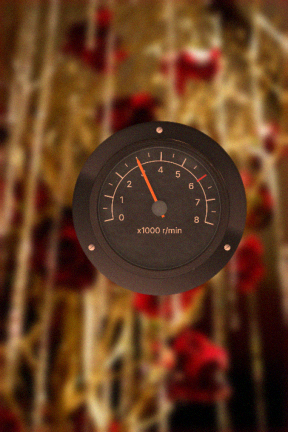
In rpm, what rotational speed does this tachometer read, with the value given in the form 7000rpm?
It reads 3000rpm
